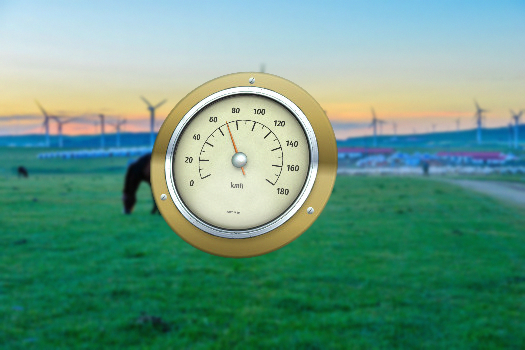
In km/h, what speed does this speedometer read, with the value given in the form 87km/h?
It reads 70km/h
